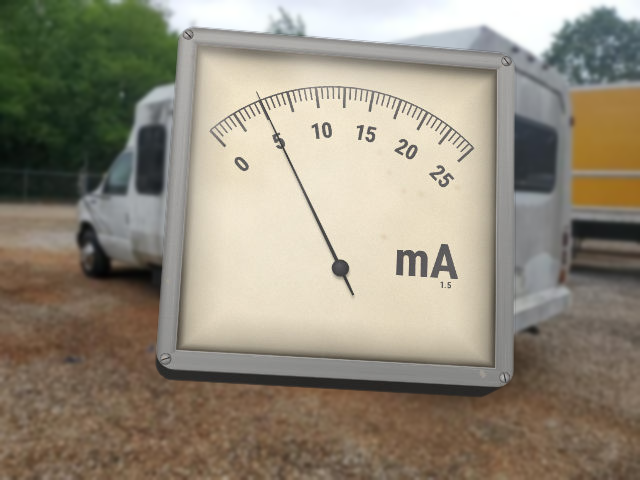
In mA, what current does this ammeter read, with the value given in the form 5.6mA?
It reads 5mA
